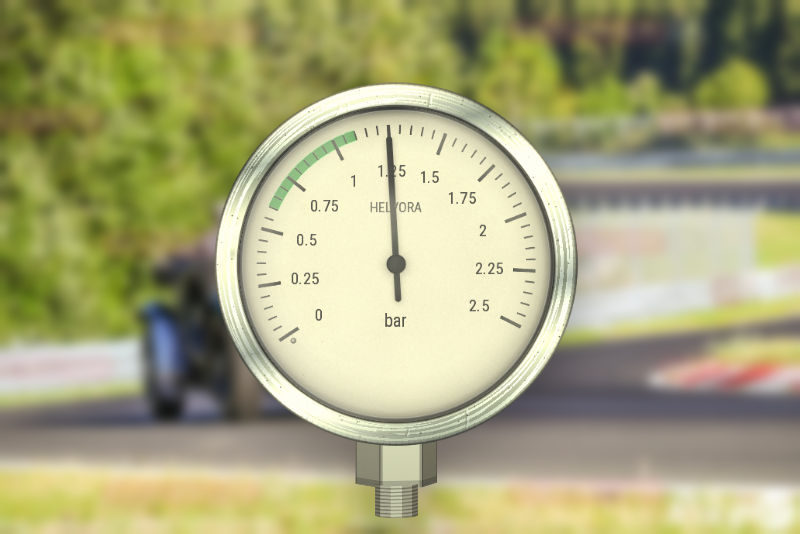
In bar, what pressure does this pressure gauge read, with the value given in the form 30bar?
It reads 1.25bar
